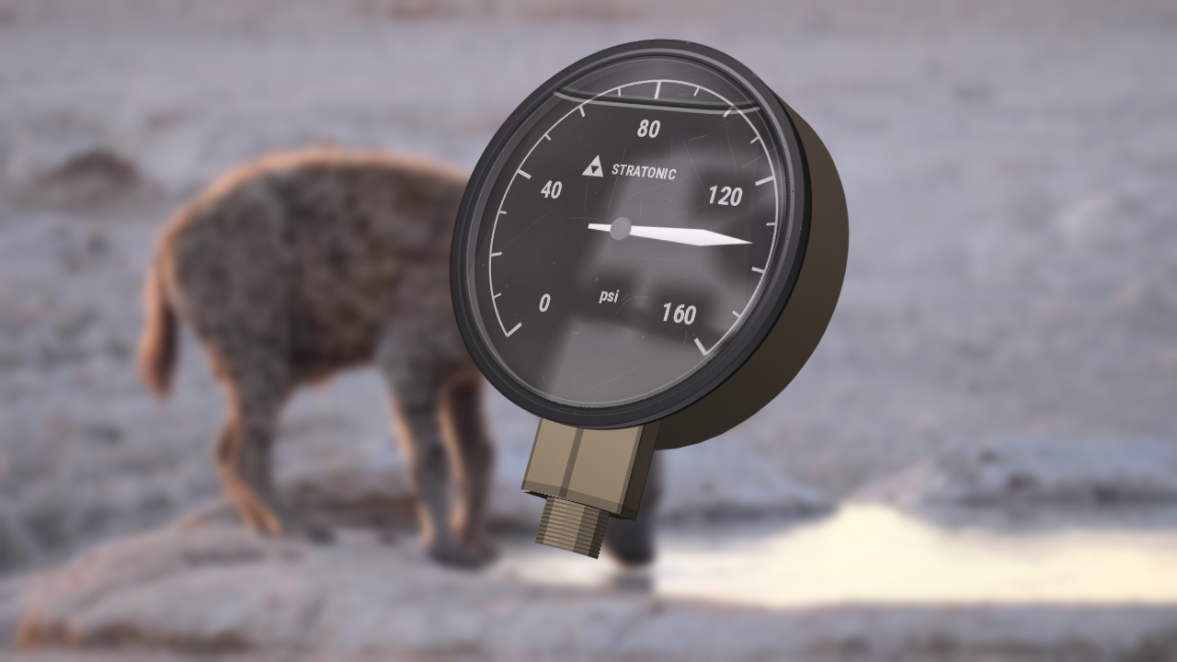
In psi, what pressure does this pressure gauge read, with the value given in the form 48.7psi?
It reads 135psi
